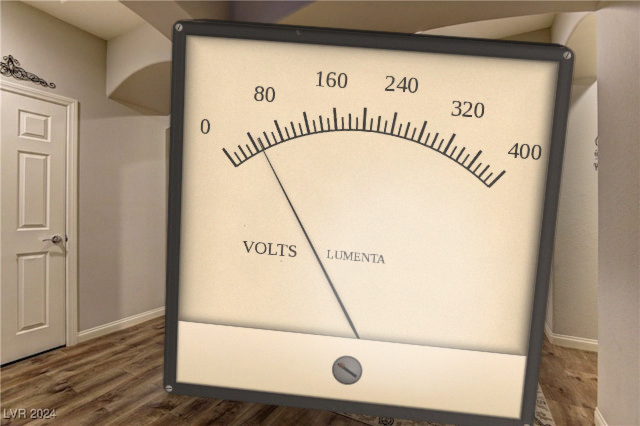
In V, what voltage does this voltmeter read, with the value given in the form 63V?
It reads 50V
